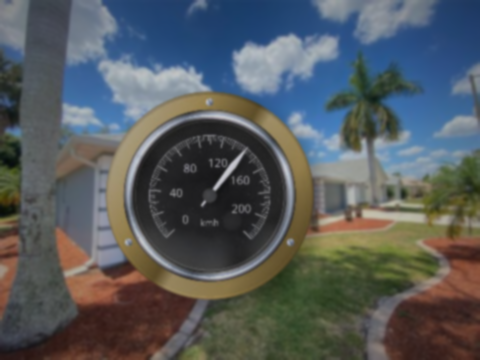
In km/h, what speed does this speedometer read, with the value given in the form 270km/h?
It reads 140km/h
